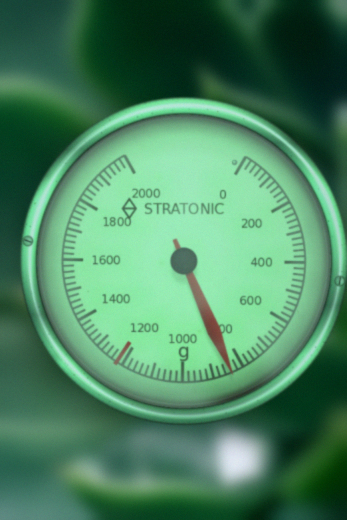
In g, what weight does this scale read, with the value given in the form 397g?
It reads 840g
